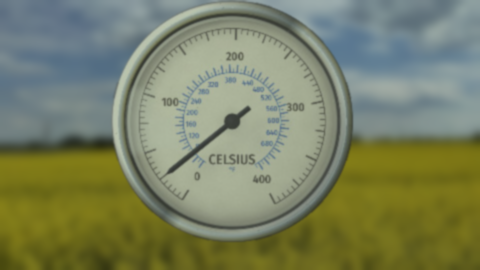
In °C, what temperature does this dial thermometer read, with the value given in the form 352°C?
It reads 25°C
